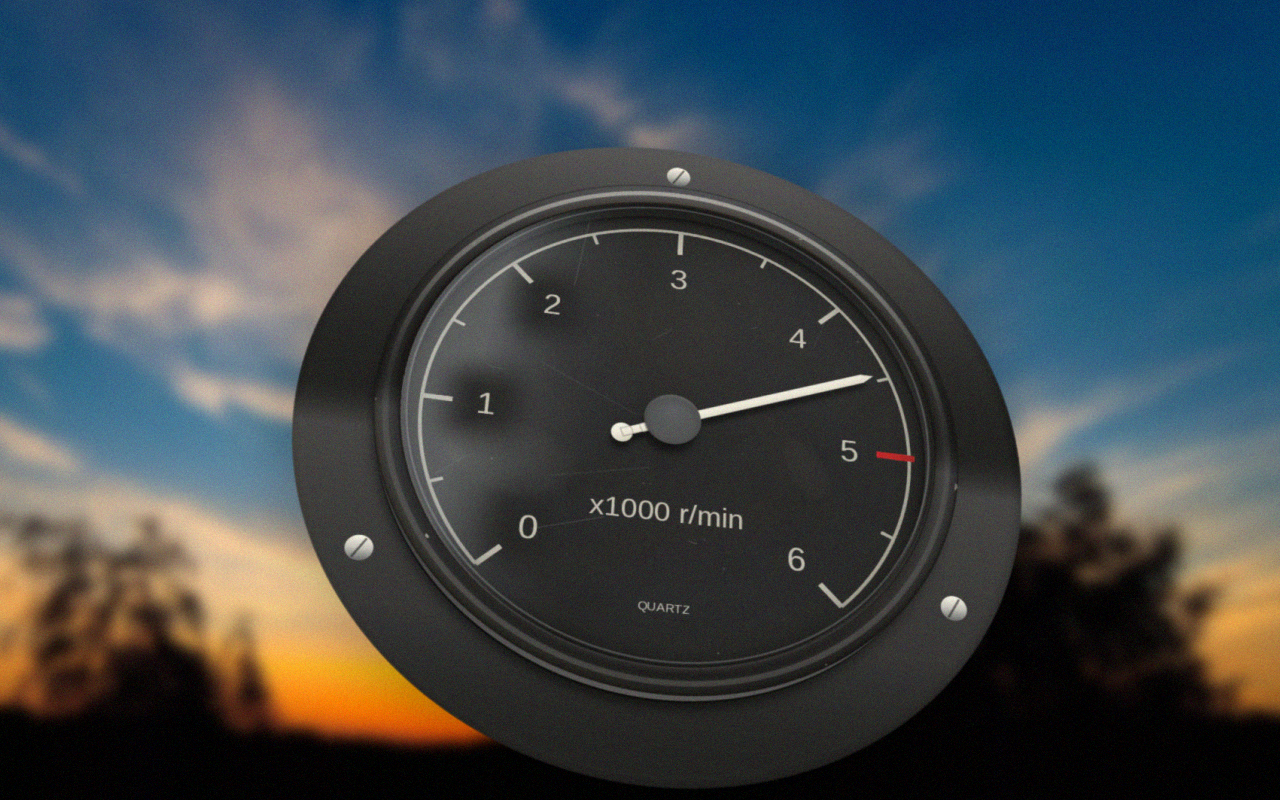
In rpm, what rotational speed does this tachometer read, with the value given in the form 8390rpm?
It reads 4500rpm
